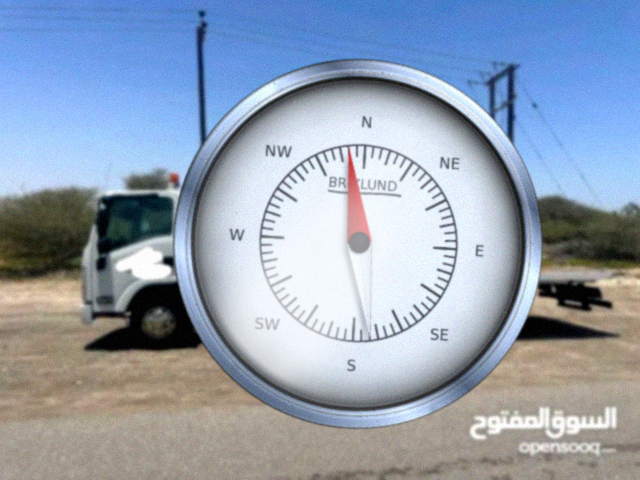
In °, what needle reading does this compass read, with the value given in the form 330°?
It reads 350°
